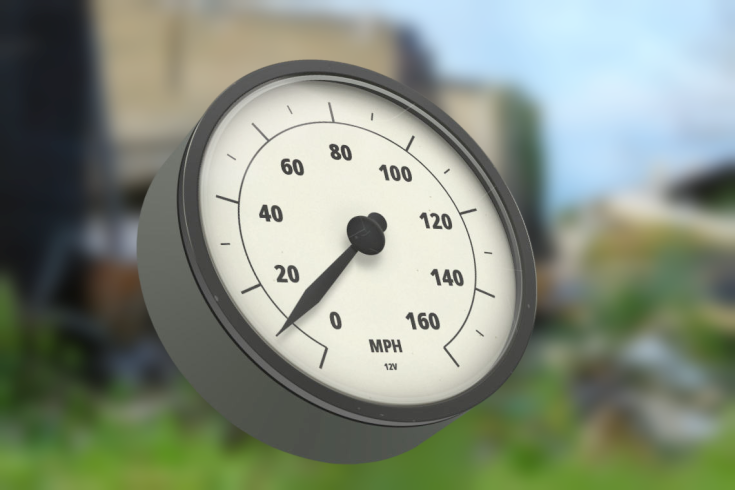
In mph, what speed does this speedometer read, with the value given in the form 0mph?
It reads 10mph
